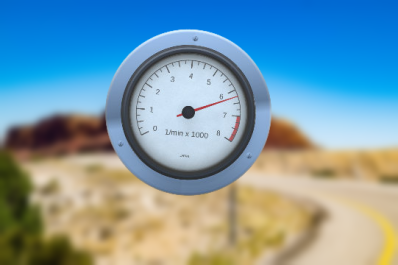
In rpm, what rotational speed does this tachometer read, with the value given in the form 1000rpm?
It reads 6250rpm
